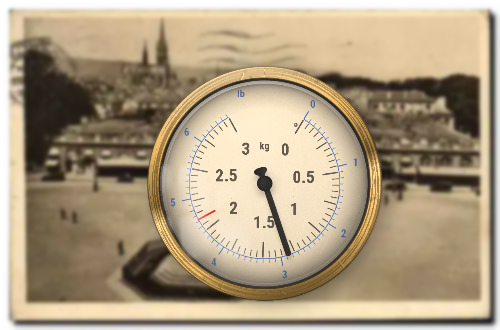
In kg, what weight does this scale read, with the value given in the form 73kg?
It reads 1.3kg
